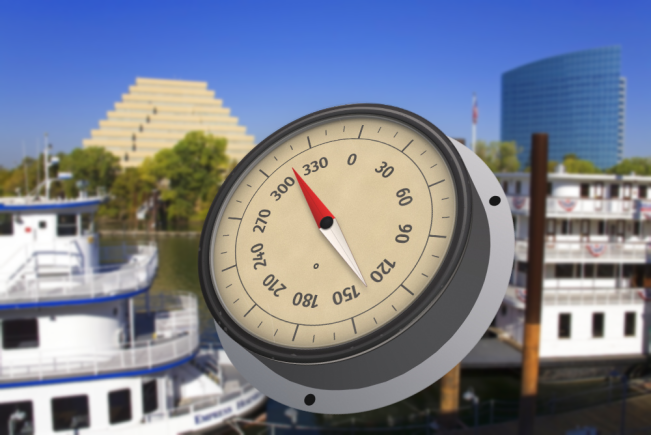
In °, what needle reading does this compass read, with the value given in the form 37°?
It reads 315°
